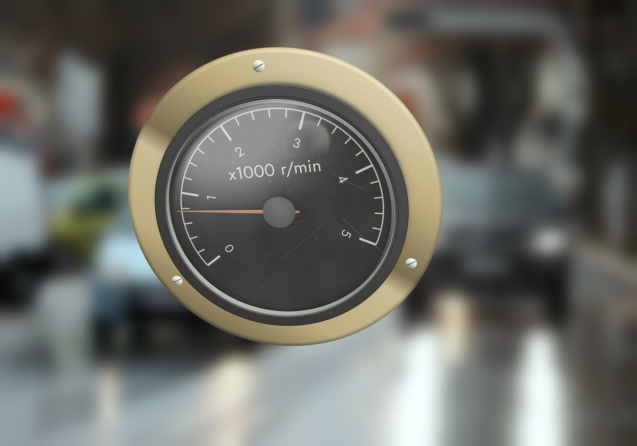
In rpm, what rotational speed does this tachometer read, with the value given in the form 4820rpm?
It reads 800rpm
